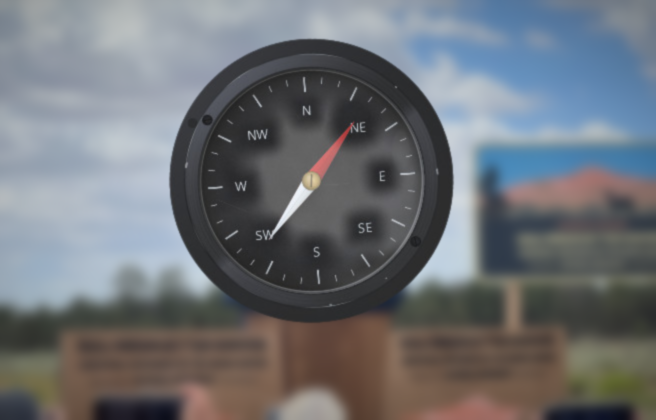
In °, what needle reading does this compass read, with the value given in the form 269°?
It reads 40°
